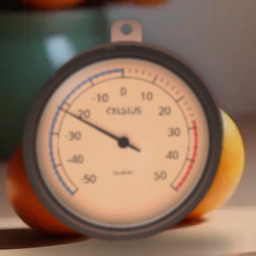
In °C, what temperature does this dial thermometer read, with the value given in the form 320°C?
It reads -22°C
